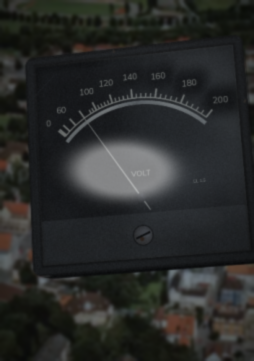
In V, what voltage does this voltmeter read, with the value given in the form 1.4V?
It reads 80V
